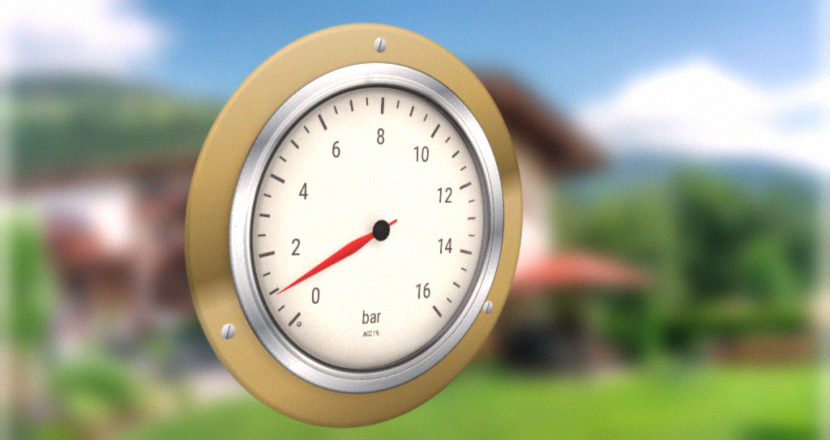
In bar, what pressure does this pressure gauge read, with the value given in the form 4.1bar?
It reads 1bar
